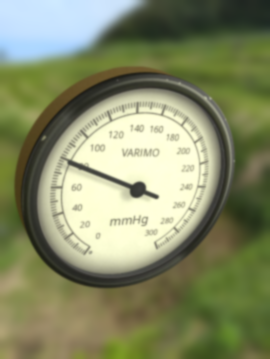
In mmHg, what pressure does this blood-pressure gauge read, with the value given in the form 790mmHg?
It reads 80mmHg
